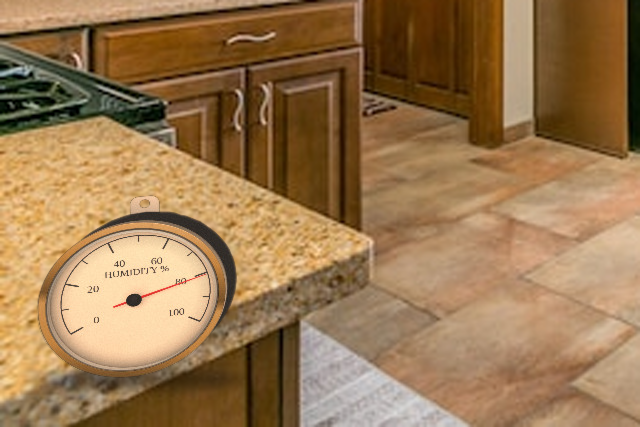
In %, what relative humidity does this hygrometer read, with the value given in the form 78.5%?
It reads 80%
